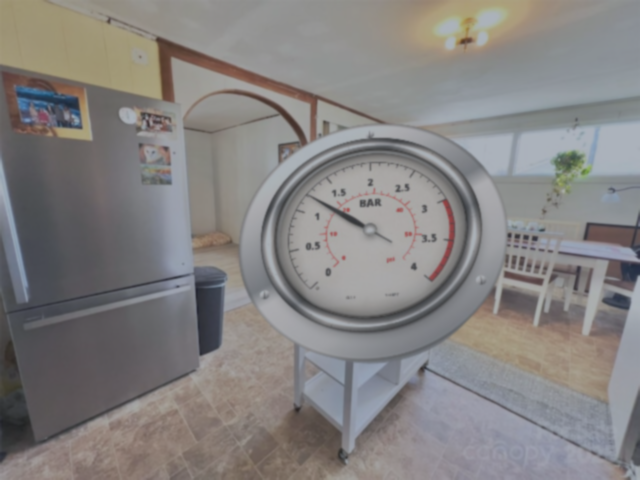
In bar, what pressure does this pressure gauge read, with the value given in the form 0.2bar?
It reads 1.2bar
